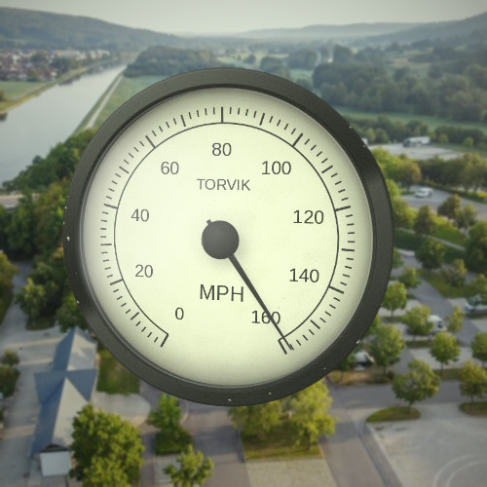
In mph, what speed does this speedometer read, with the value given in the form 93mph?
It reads 158mph
